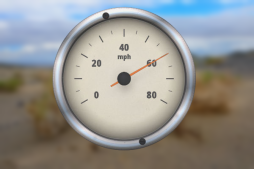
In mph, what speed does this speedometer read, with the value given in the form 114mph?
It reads 60mph
